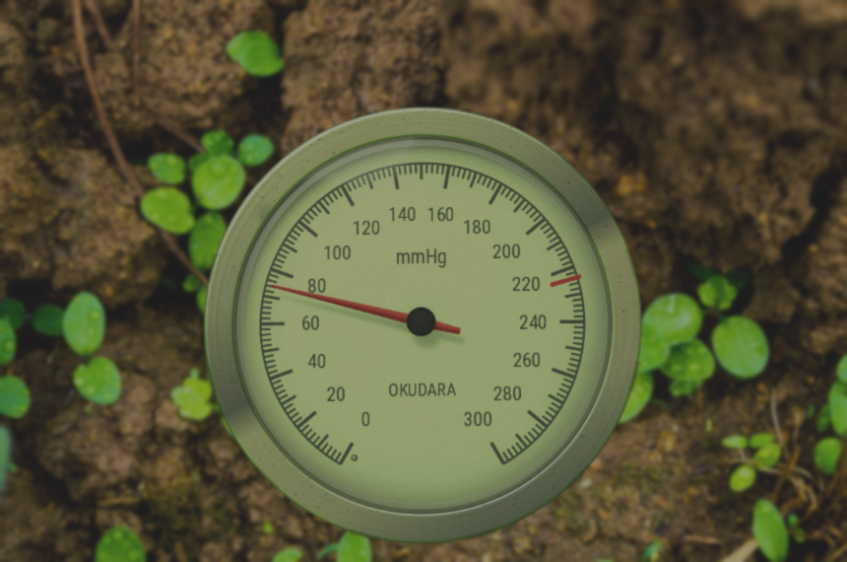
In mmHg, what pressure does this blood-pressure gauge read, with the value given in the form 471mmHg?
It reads 74mmHg
